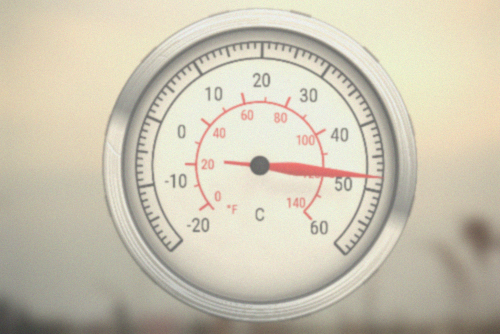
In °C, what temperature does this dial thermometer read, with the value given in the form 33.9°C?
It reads 48°C
